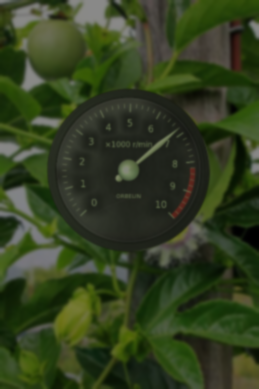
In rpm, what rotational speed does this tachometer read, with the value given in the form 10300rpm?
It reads 6800rpm
